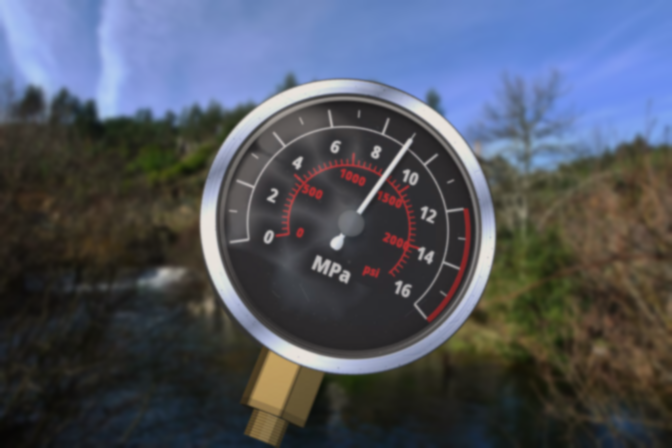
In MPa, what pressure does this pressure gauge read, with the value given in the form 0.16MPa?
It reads 9MPa
